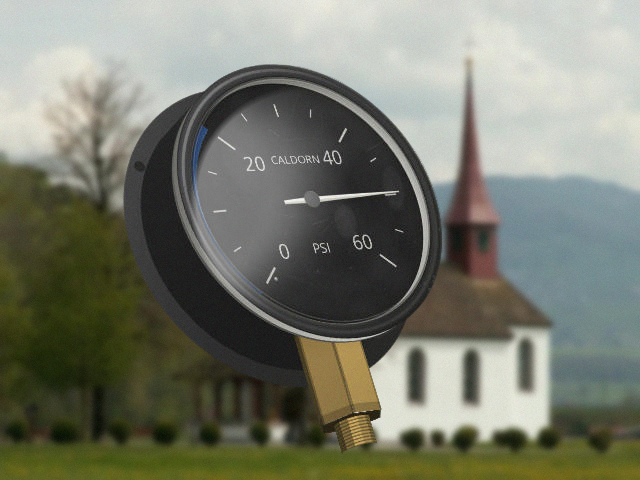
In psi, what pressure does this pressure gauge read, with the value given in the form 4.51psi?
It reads 50psi
